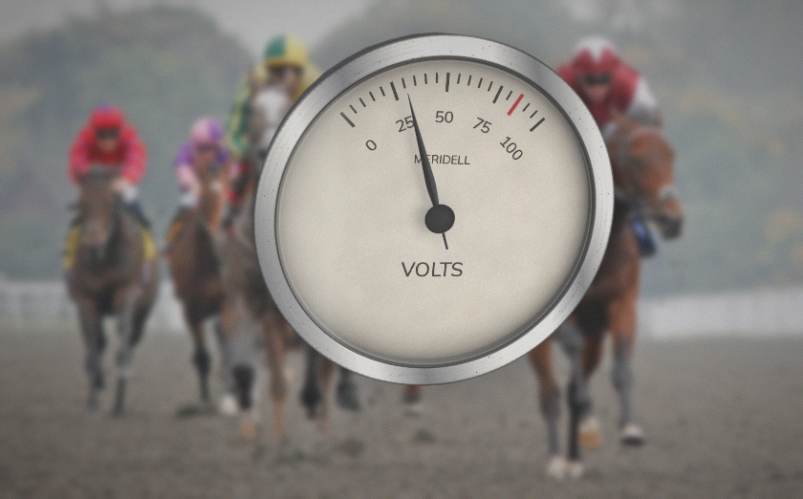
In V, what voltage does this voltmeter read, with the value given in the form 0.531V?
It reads 30V
